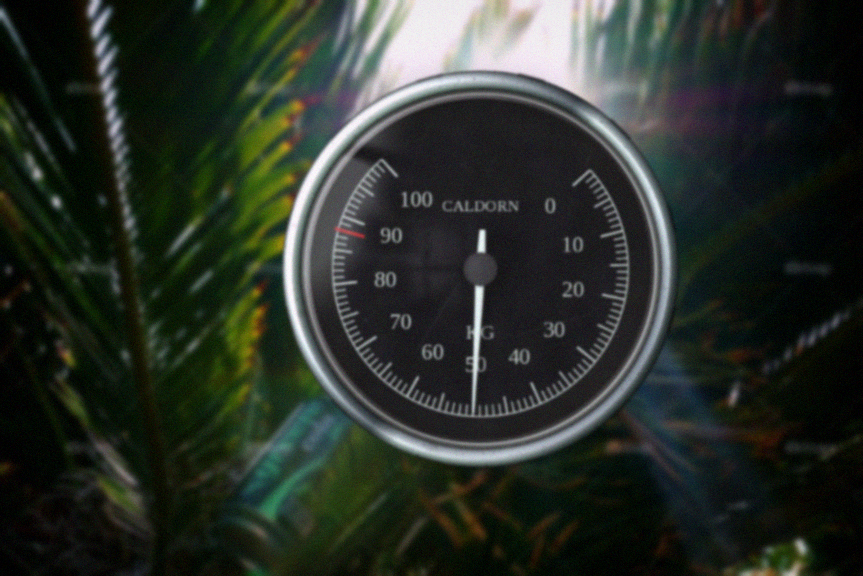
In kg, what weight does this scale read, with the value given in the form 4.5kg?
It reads 50kg
